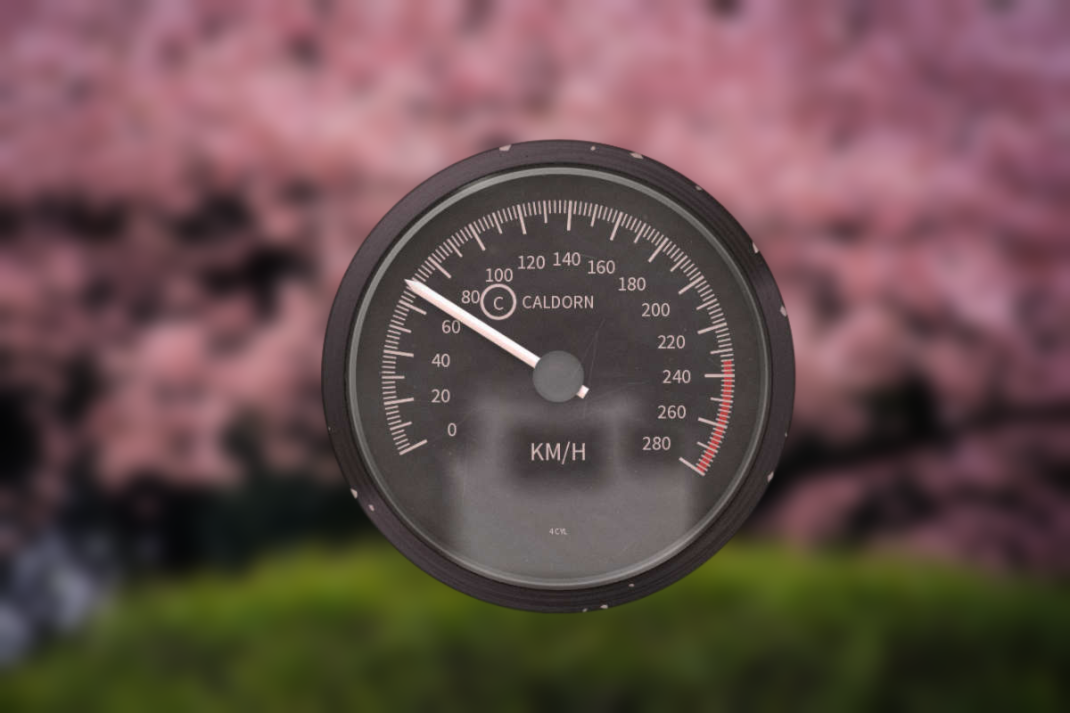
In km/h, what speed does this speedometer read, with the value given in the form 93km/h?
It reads 68km/h
